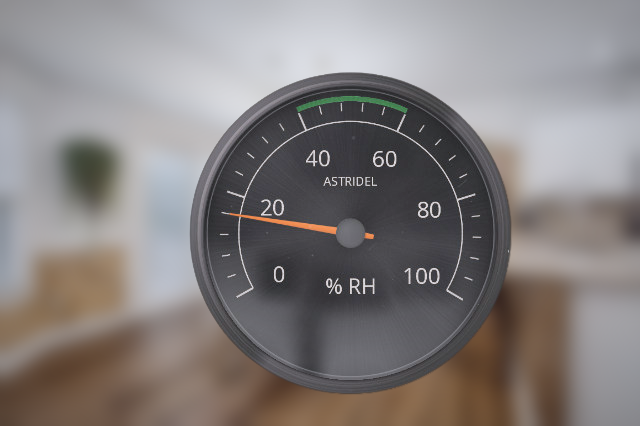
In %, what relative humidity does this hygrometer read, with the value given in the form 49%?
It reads 16%
